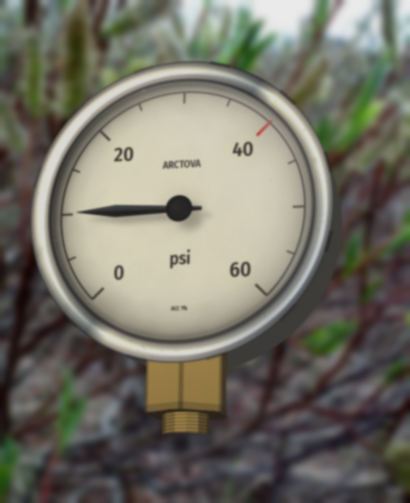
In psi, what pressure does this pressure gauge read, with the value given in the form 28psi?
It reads 10psi
